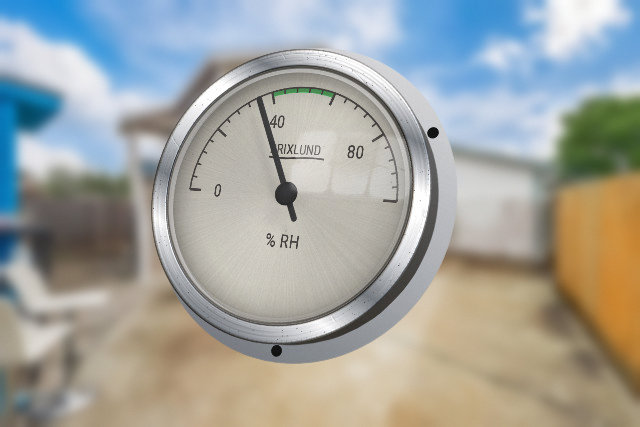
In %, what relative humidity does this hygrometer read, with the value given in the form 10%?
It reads 36%
